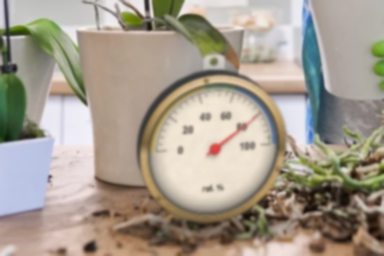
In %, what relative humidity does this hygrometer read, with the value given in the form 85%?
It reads 80%
